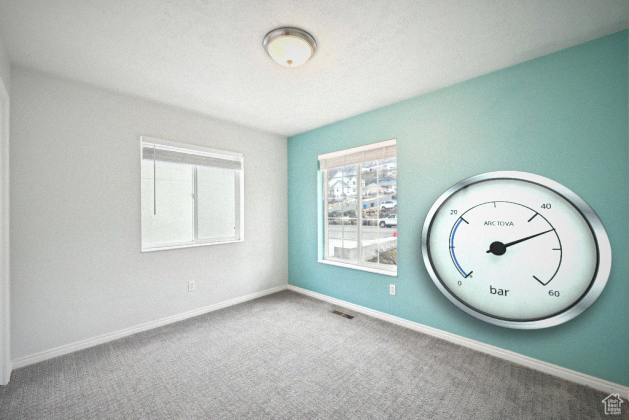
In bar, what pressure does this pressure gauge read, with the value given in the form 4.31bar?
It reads 45bar
